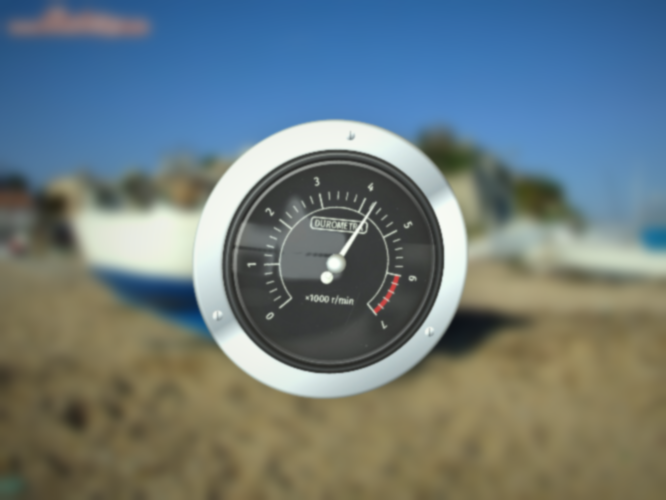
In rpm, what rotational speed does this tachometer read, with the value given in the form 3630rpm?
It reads 4200rpm
